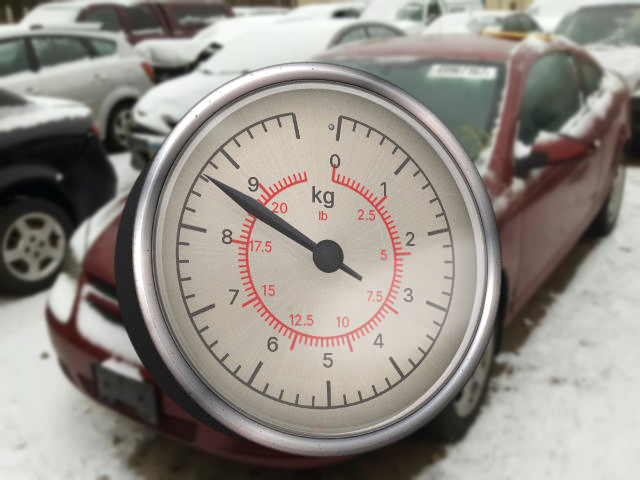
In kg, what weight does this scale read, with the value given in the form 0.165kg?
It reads 8.6kg
